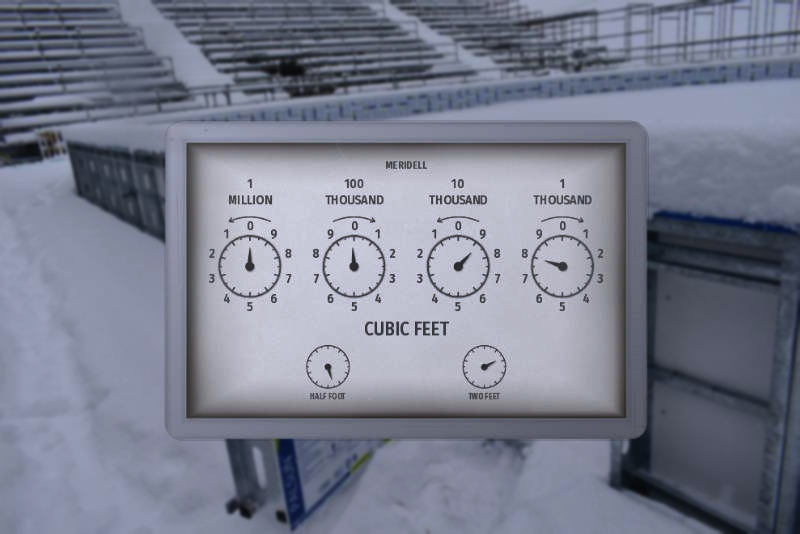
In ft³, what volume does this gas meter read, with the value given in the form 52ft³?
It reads 998800ft³
